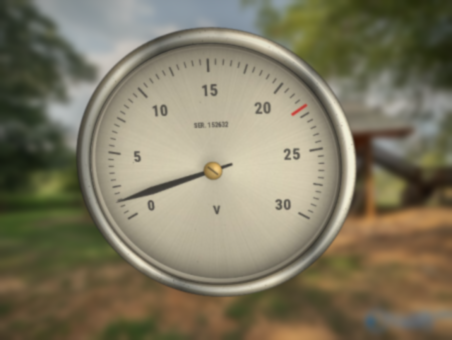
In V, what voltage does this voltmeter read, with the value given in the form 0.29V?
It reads 1.5V
